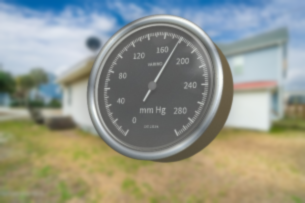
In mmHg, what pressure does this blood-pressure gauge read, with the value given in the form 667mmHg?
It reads 180mmHg
